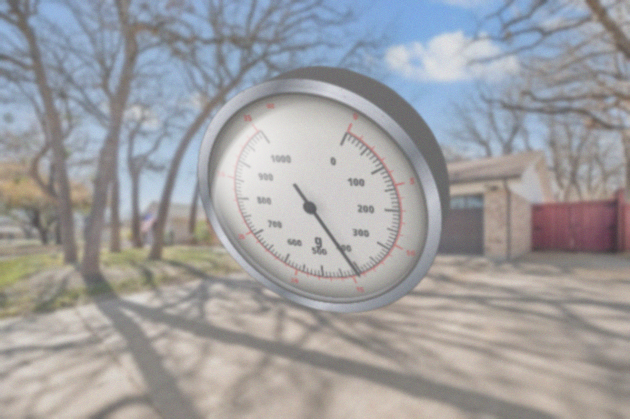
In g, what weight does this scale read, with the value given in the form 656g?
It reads 400g
